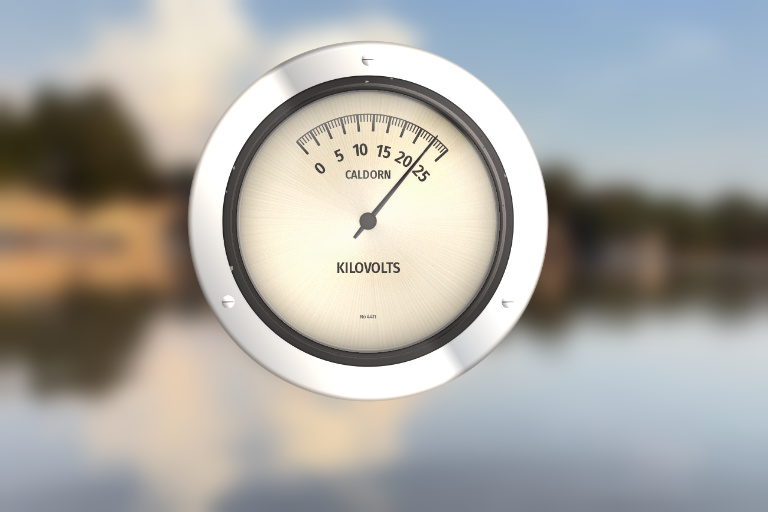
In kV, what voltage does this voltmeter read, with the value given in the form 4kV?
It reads 22.5kV
